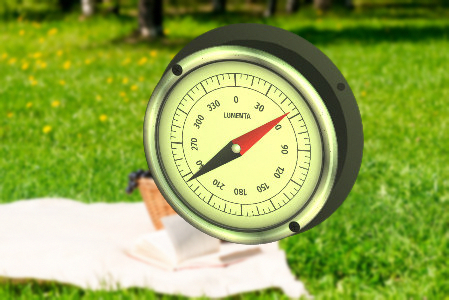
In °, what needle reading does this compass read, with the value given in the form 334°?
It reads 55°
